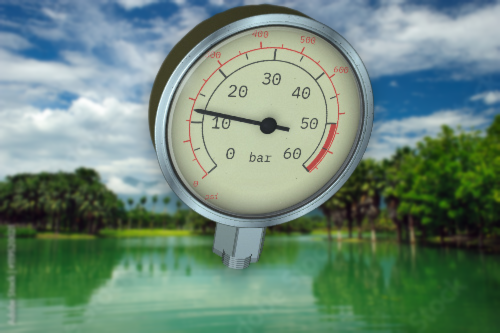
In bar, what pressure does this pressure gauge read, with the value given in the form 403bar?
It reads 12.5bar
